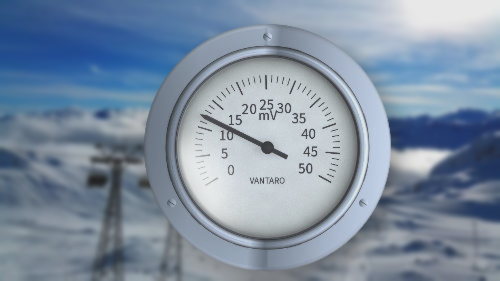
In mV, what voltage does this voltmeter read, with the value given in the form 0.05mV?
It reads 12mV
